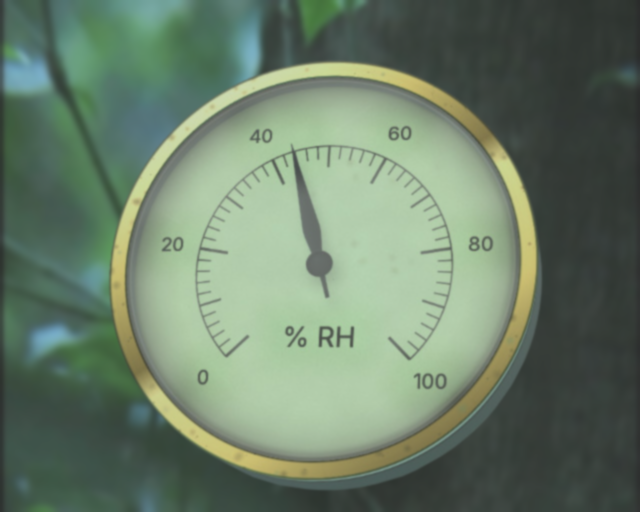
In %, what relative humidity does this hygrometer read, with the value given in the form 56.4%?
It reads 44%
